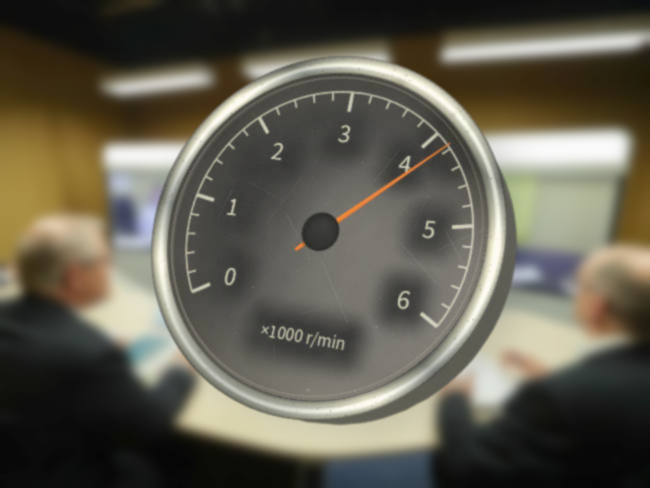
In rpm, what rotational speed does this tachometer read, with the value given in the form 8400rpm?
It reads 4200rpm
